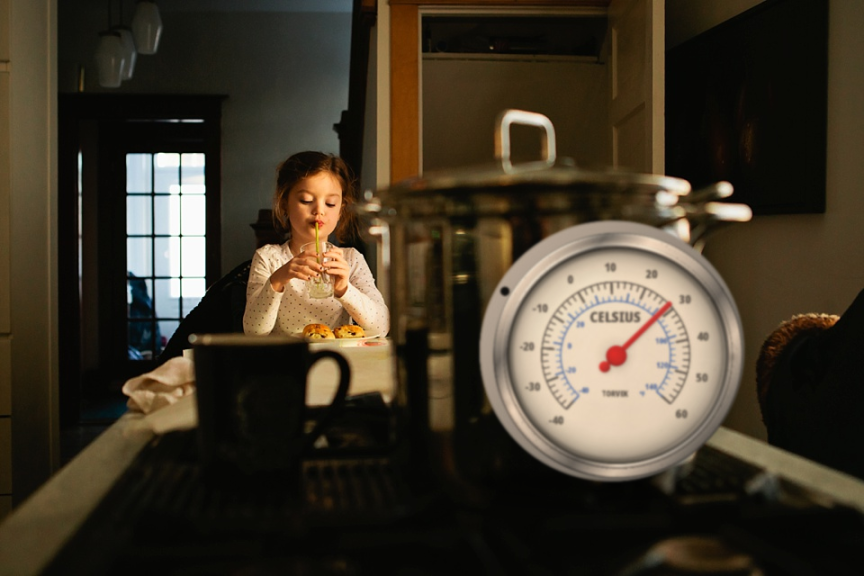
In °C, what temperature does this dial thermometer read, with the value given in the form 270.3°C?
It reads 28°C
